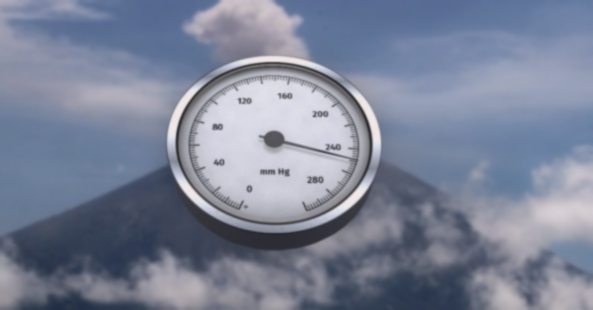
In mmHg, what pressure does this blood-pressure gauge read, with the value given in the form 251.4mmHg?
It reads 250mmHg
